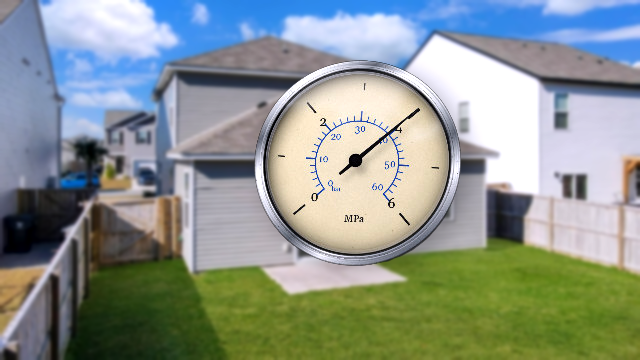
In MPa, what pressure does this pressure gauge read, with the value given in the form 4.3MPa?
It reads 4MPa
